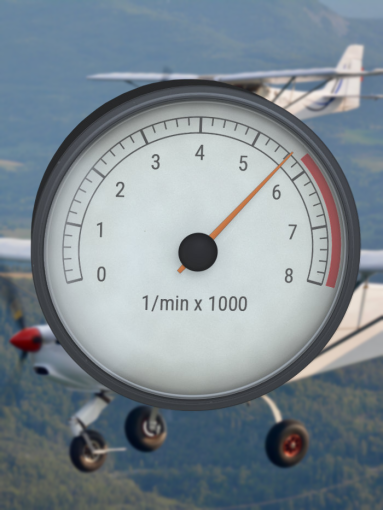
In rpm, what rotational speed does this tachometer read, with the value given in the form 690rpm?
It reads 5600rpm
